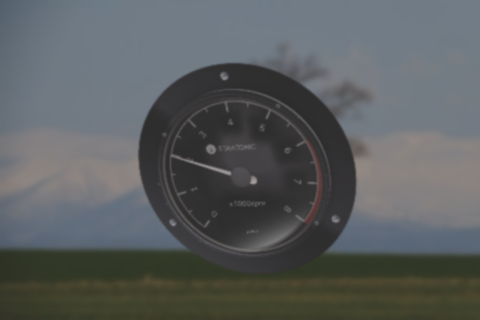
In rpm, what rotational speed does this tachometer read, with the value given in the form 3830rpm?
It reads 2000rpm
